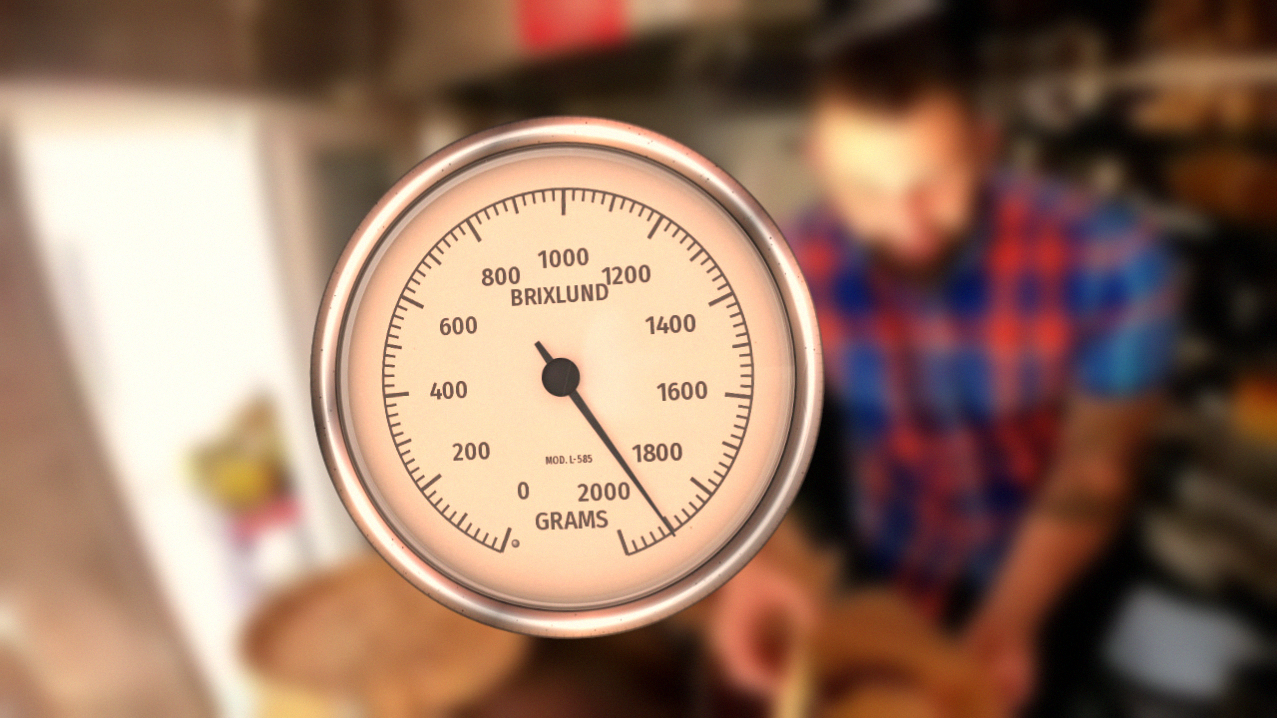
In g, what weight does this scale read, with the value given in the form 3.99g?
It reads 1900g
